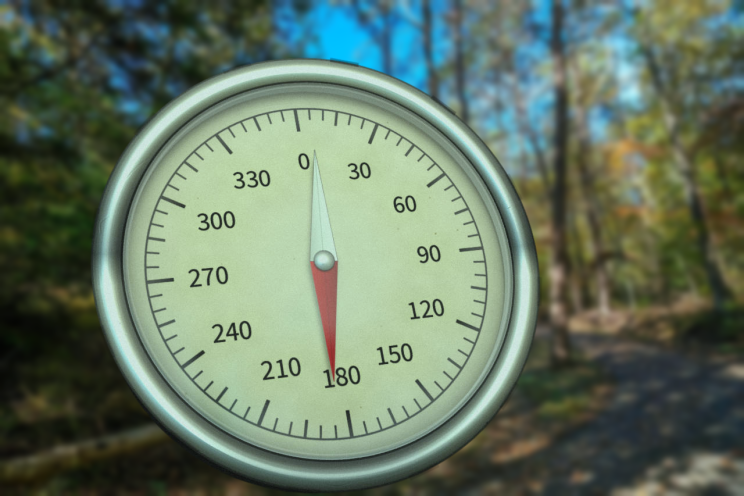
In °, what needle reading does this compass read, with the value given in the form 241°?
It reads 185°
